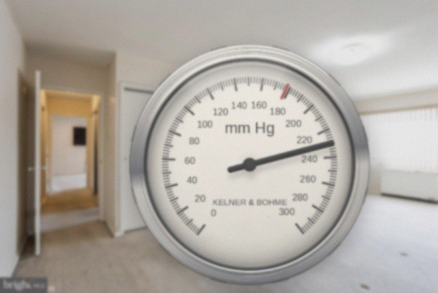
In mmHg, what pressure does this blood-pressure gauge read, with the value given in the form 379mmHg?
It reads 230mmHg
